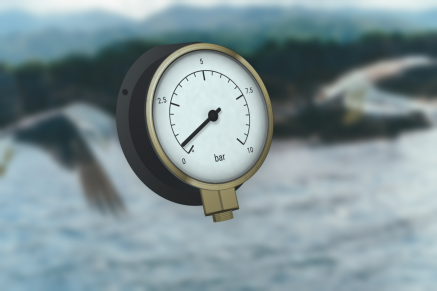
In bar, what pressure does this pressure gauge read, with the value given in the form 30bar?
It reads 0.5bar
